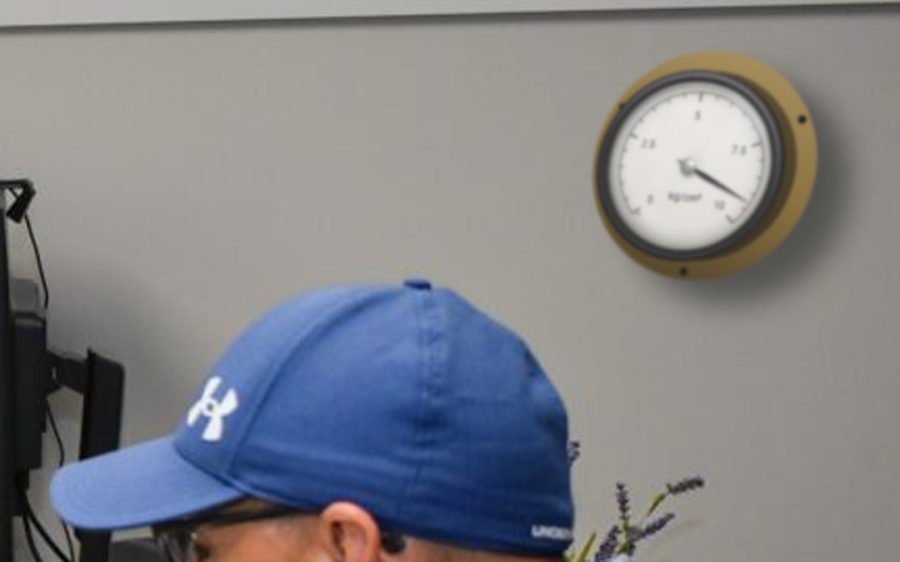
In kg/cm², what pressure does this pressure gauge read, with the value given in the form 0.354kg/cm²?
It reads 9.25kg/cm²
